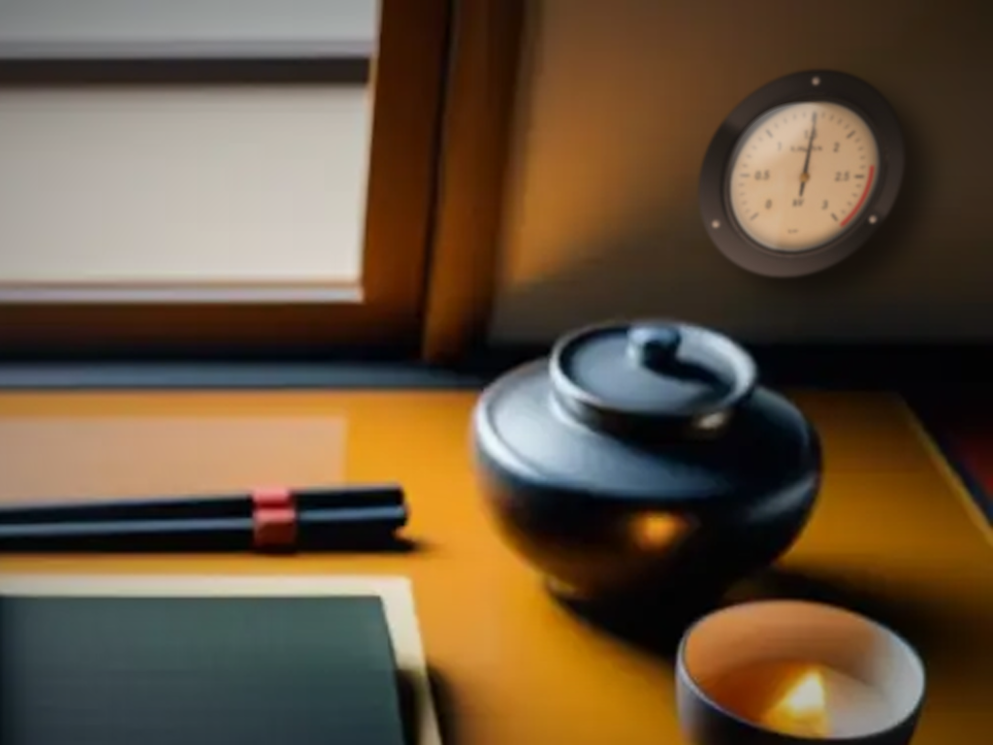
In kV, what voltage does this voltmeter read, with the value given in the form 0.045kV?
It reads 1.5kV
